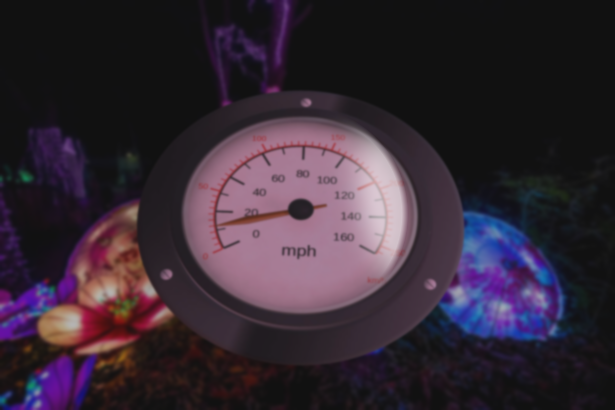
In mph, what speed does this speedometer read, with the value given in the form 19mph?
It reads 10mph
